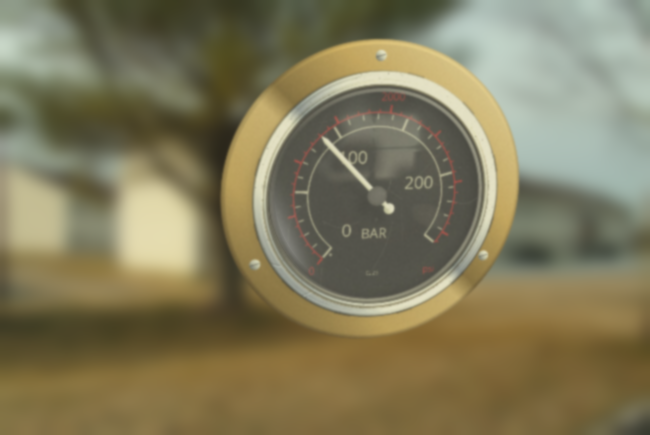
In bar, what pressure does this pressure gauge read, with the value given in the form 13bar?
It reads 90bar
